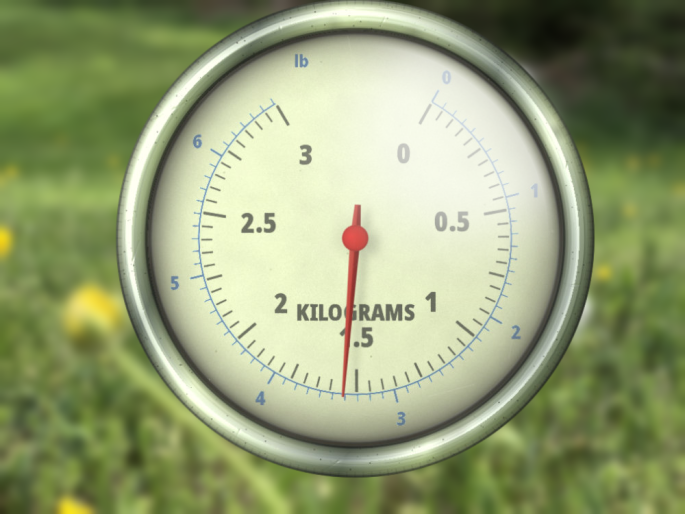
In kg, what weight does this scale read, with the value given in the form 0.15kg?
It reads 1.55kg
